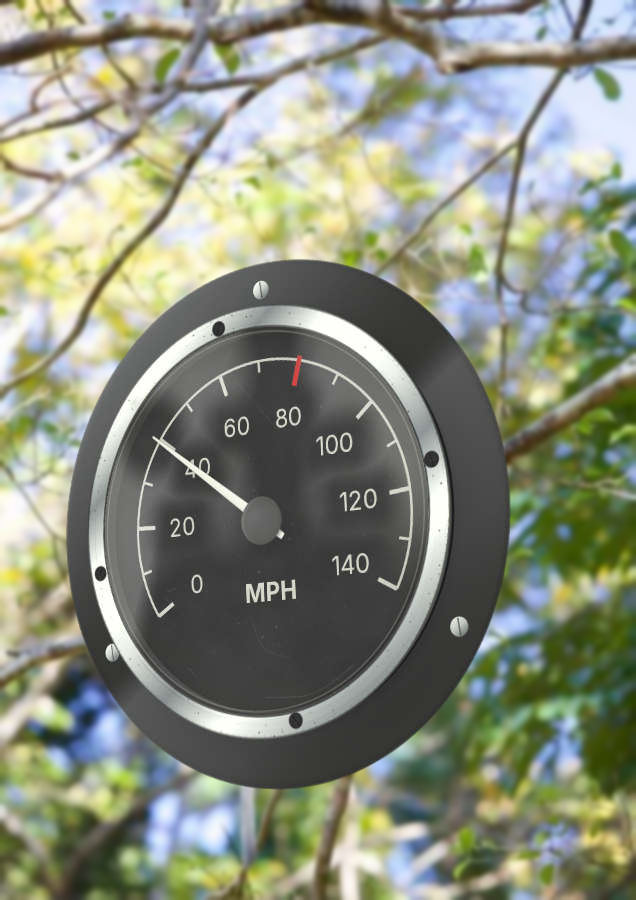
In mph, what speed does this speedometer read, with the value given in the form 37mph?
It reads 40mph
